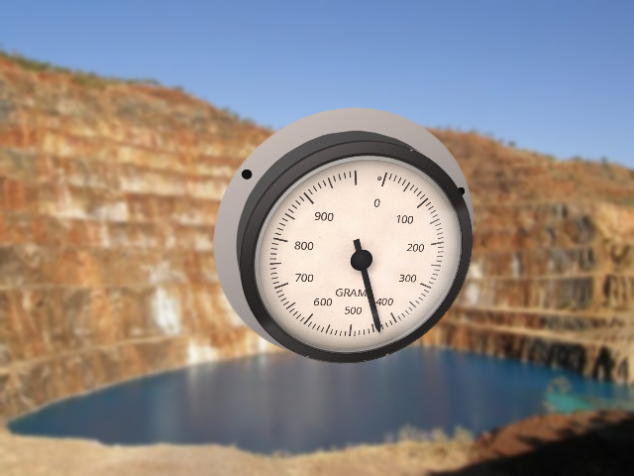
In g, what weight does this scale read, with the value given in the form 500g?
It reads 440g
